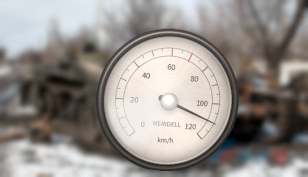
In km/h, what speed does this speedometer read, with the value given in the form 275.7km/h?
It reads 110km/h
